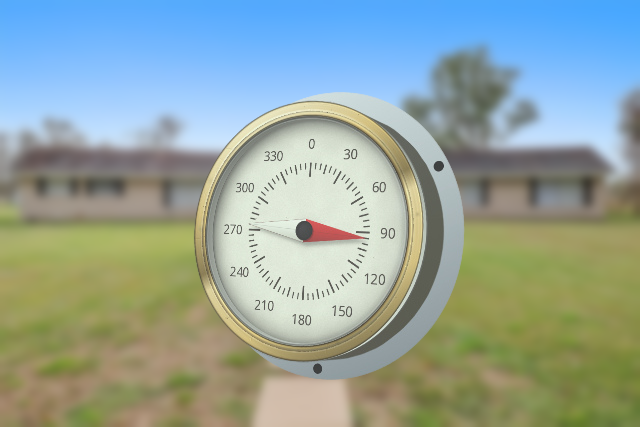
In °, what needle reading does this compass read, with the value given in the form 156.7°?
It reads 95°
